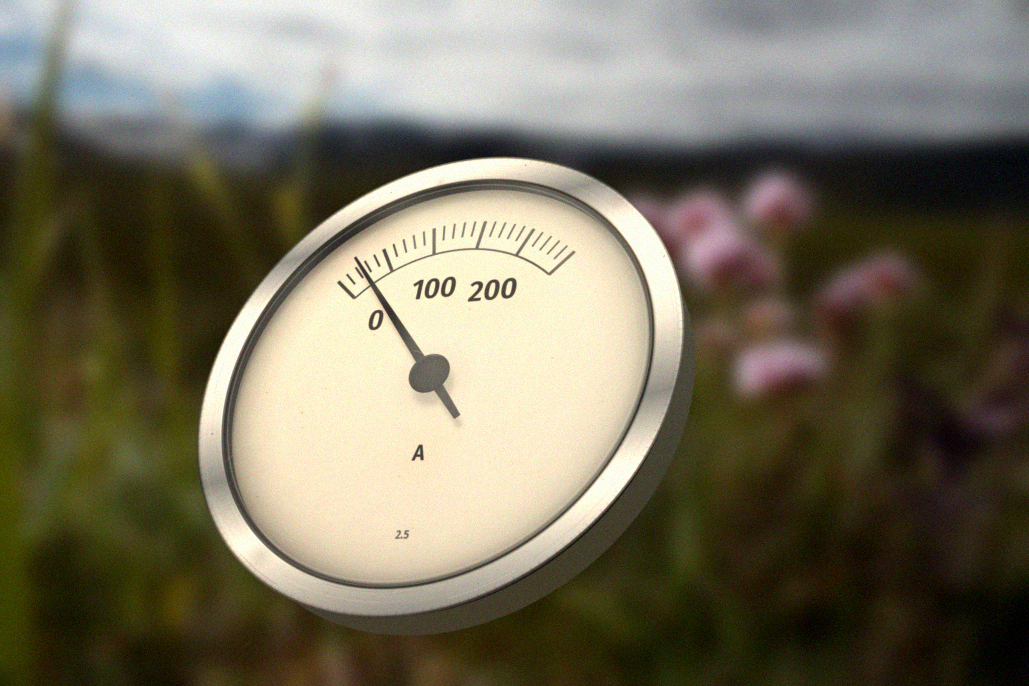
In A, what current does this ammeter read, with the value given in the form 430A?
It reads 25A
